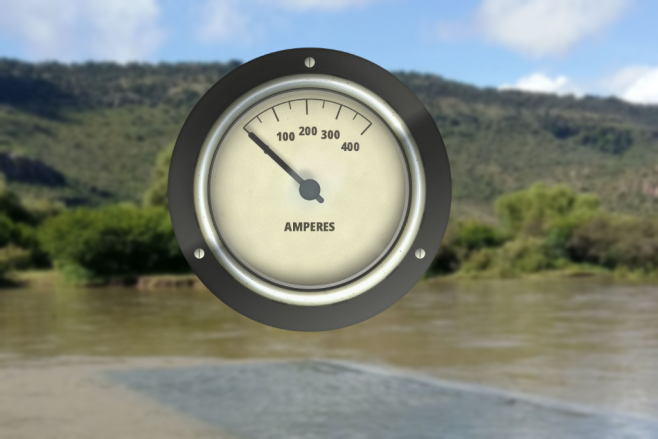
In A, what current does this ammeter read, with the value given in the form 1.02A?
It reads 0A
